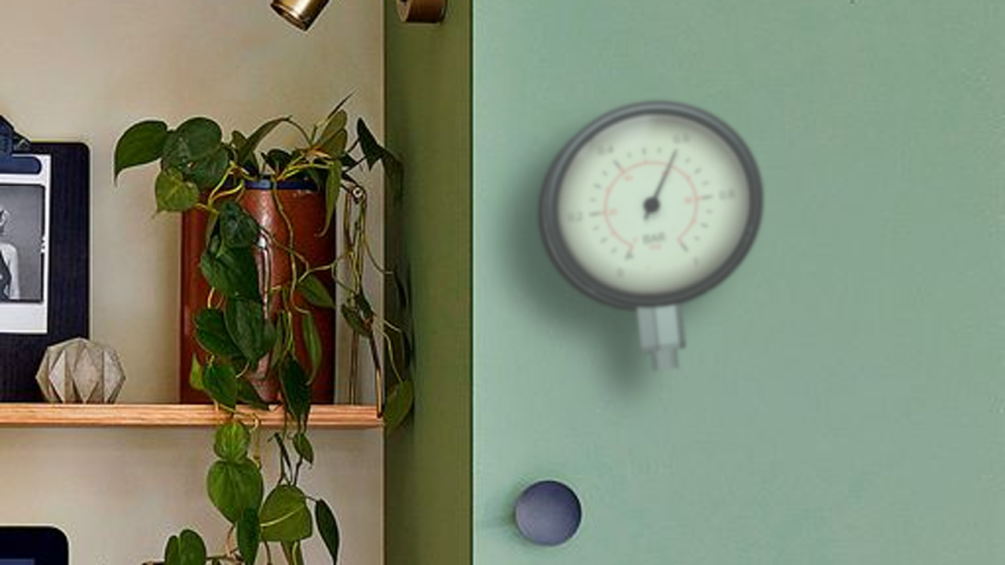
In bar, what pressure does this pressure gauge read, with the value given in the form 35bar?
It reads 0.6bar
